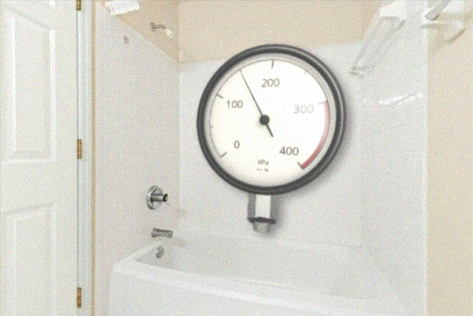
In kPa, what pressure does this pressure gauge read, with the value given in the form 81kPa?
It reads 150kPa
